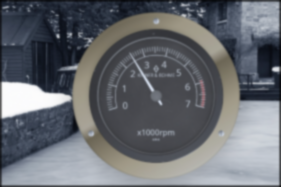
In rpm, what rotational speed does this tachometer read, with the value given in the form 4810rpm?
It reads 2500rpm
